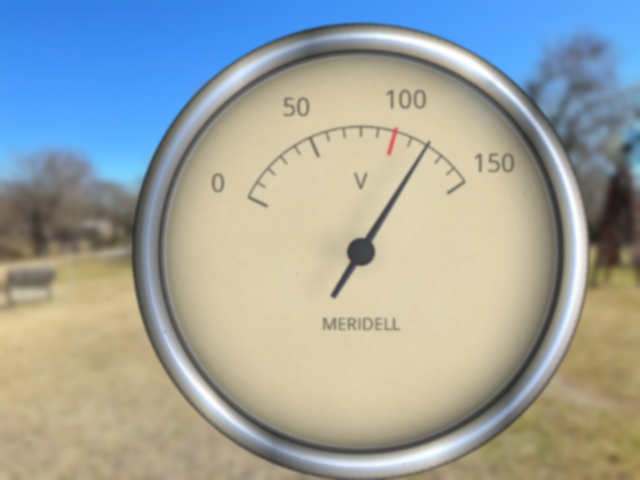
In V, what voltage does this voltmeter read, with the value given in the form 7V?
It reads 120V
